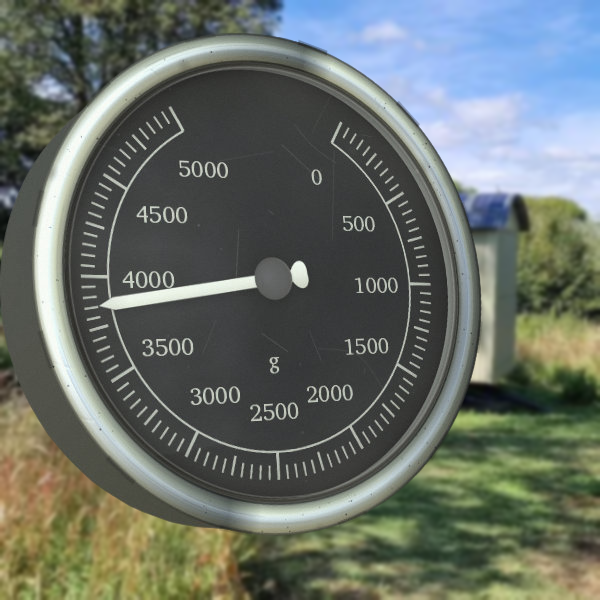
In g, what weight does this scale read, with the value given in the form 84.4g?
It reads 3850g
